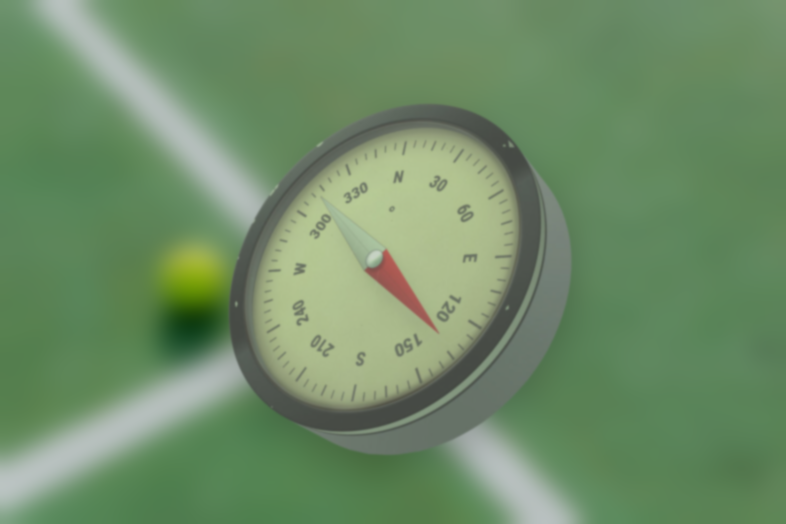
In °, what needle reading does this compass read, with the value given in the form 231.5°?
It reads 132.5°
